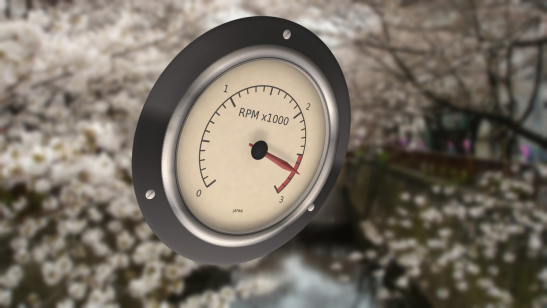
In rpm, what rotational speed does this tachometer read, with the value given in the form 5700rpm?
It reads 2700rpm
